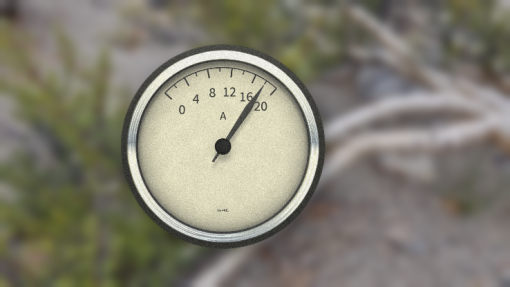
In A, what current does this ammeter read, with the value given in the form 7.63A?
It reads 18A
